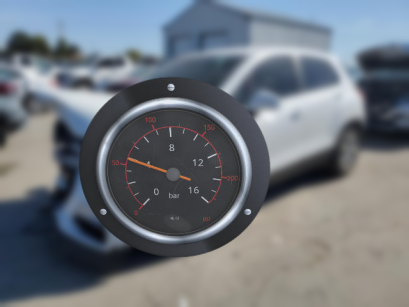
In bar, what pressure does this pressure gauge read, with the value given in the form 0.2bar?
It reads 4bar
